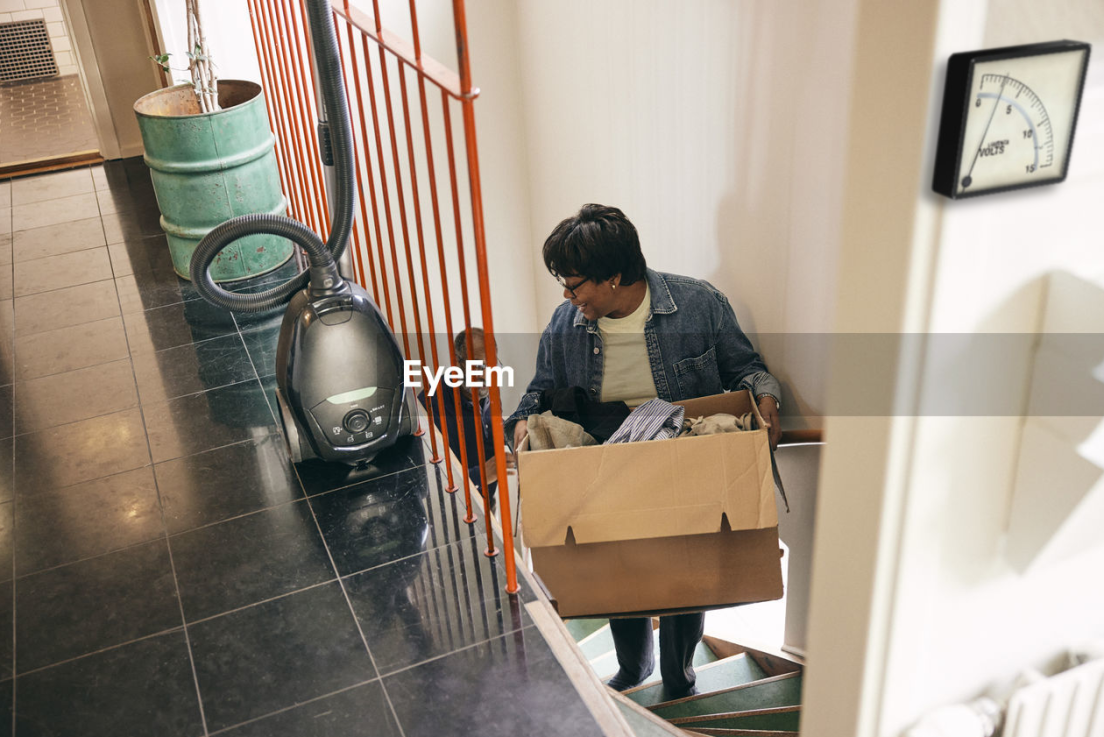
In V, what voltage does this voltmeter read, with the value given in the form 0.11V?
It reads 2.5V
